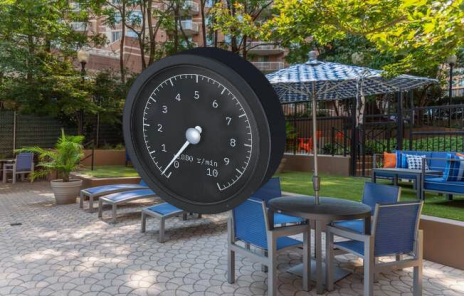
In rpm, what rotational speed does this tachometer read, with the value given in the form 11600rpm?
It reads 200rpm
